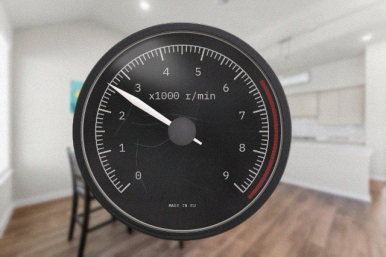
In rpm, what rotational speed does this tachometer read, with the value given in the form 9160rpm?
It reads 2600rpm
